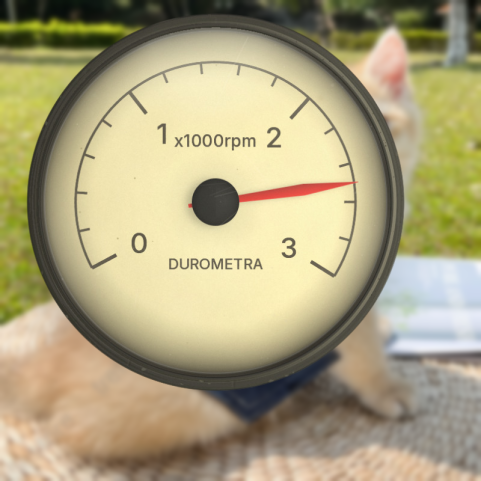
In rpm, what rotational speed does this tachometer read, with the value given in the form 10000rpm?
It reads 2500rpm
